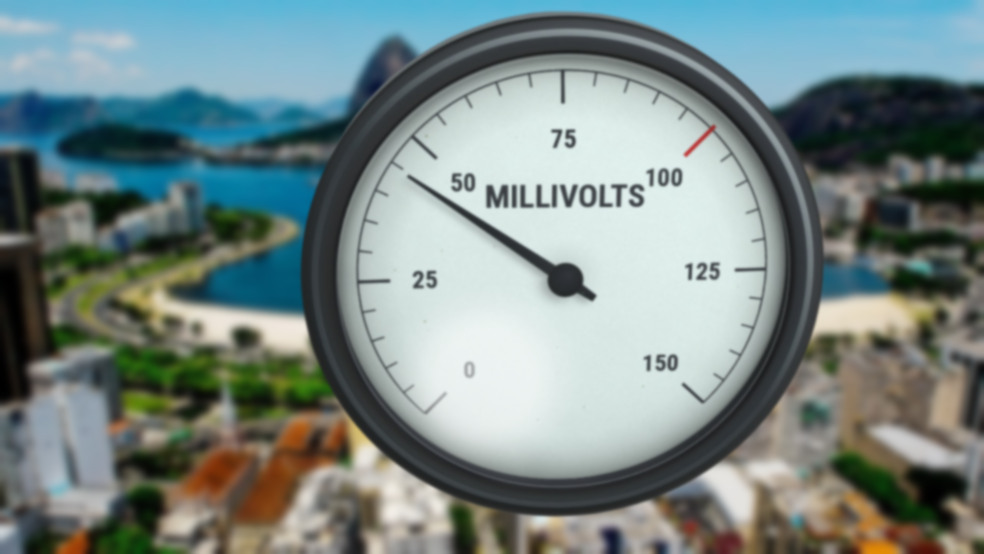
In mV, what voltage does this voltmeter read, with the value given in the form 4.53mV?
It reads 45mV
